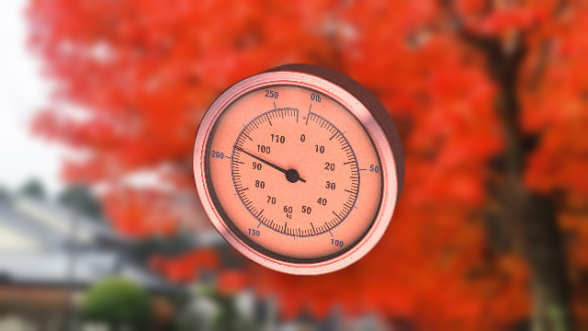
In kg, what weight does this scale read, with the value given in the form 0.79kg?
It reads 95kg
